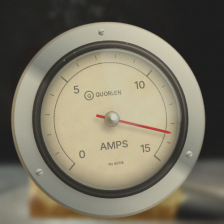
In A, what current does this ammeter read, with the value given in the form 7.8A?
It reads 13.5A
